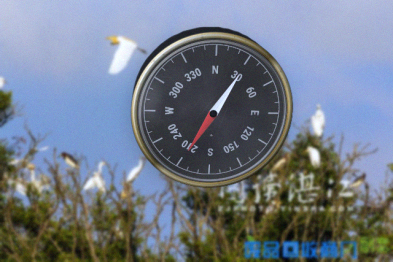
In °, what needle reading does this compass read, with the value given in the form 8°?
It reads 210°
